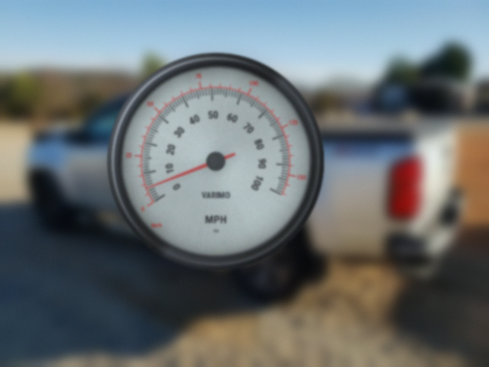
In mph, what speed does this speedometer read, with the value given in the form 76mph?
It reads 5mph
